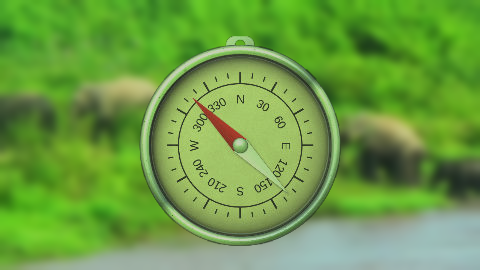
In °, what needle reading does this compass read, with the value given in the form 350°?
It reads 315°
